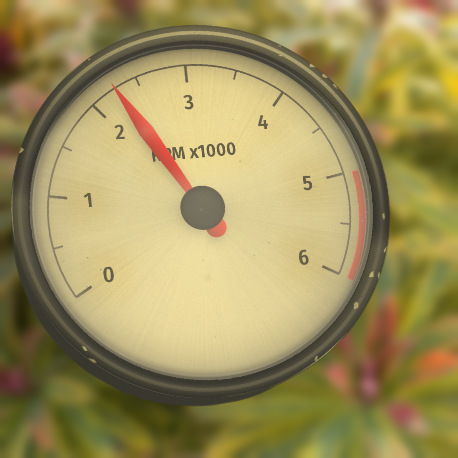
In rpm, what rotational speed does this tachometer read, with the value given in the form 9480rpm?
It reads 2250rpm
